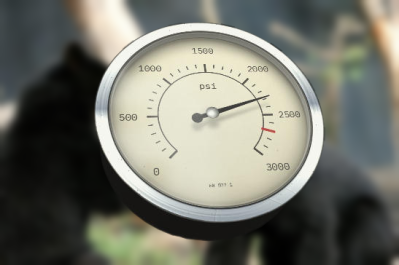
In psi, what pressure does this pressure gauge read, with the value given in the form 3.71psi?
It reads 2300psi
